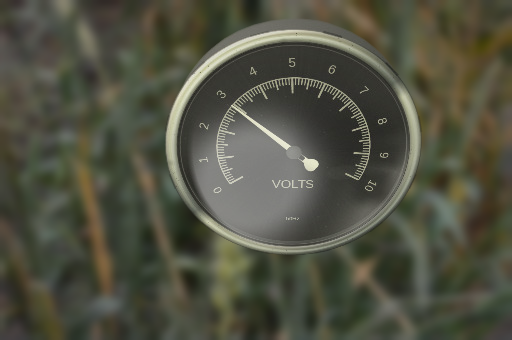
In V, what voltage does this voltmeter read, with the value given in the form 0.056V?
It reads 3V
